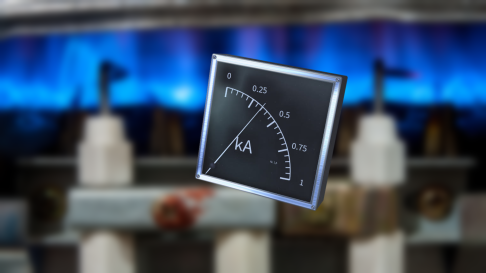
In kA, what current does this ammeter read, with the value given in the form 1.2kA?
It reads 0.35kA
